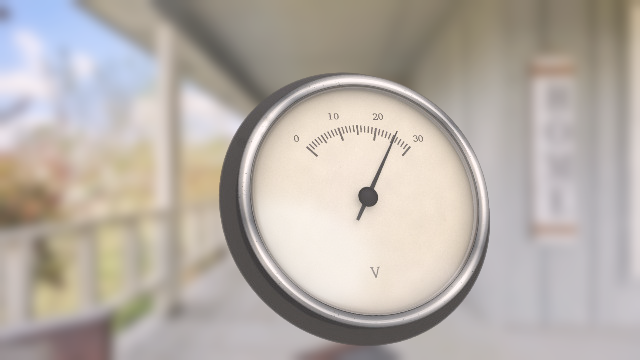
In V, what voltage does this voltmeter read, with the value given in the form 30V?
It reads 25V
